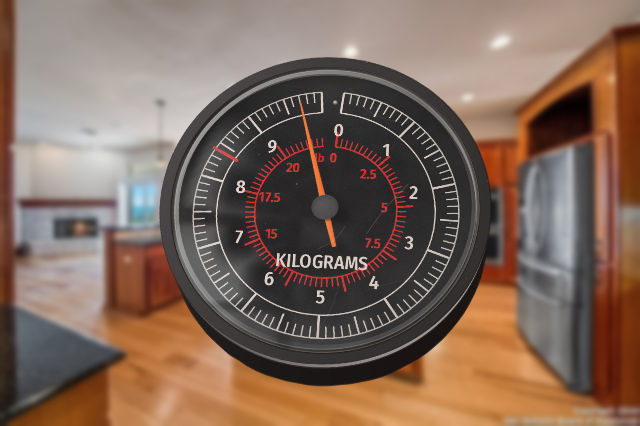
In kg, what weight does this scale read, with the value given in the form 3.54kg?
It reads 9.7kg
